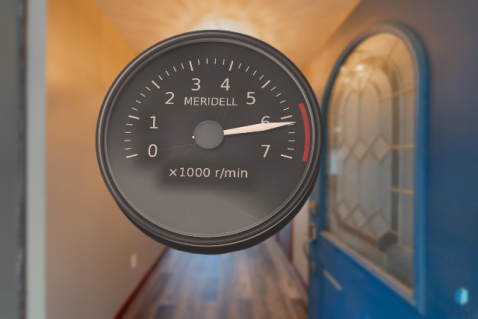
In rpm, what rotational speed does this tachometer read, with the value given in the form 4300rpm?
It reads 6200rpm
